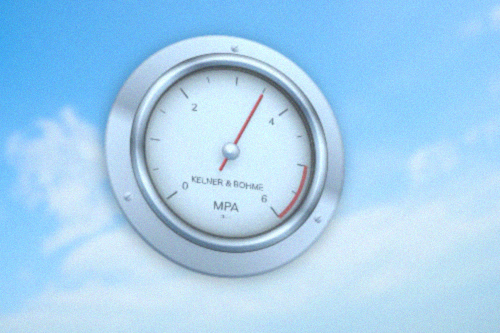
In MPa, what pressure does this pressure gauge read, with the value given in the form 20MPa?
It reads 3.5MPa
